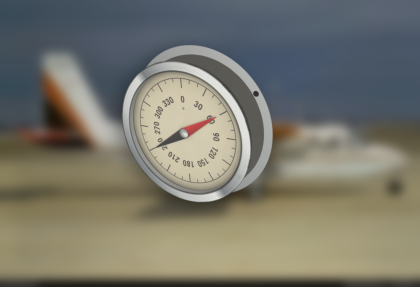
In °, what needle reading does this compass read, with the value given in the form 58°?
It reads 60°
